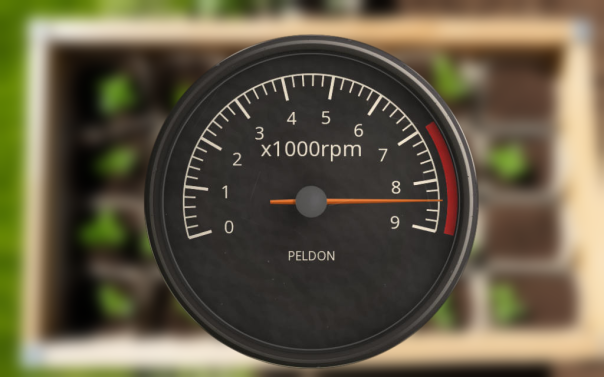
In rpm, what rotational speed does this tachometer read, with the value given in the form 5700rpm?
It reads 8400rpm
